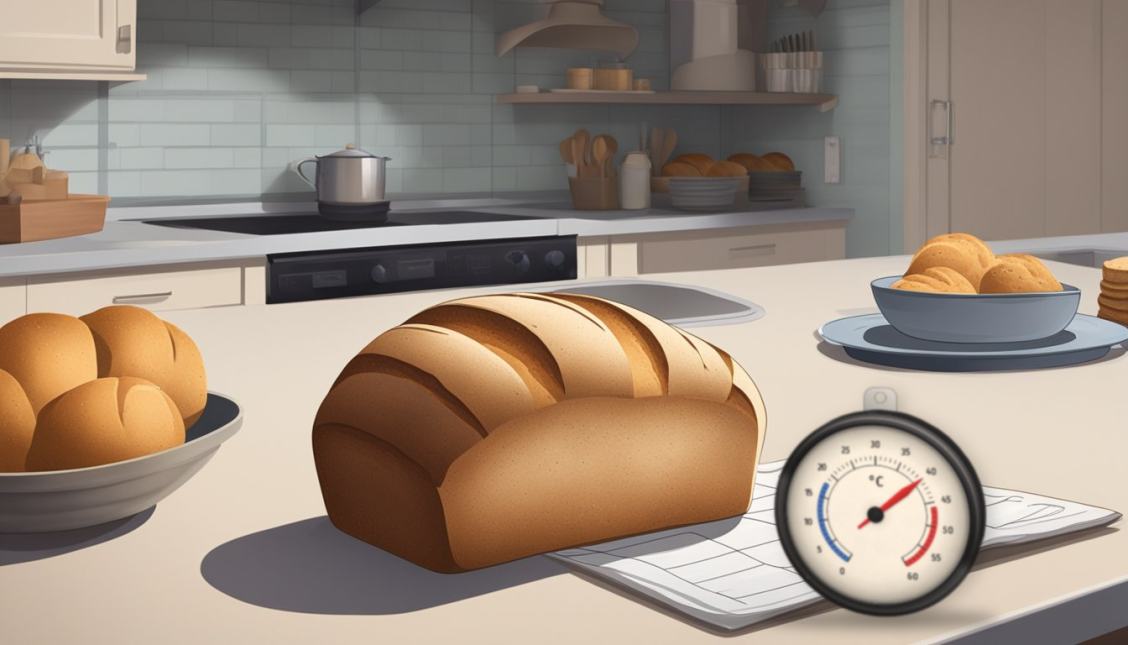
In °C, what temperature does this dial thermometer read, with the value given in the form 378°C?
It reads 40°C
